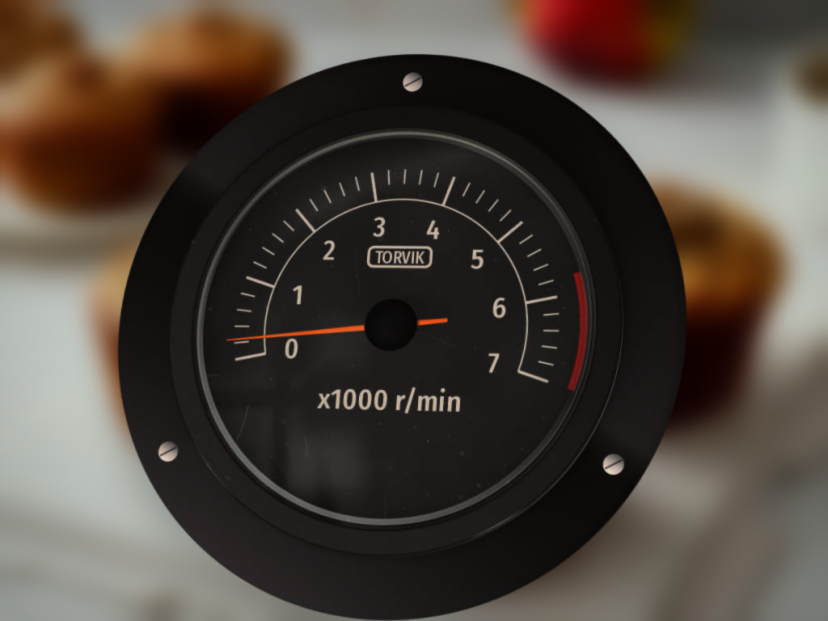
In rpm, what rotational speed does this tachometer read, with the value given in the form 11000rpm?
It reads 200rpm
